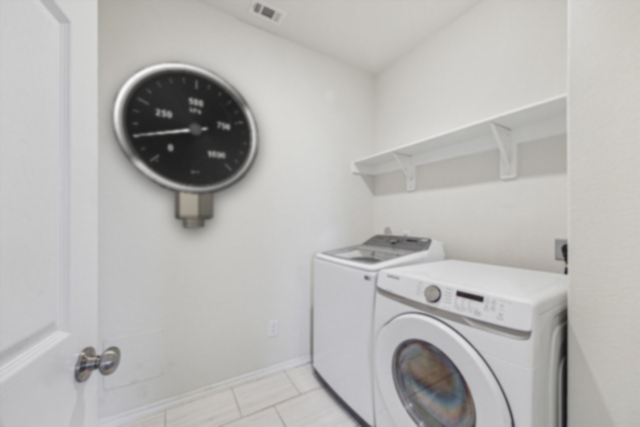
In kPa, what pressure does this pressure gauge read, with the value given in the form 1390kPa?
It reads 100kPa
